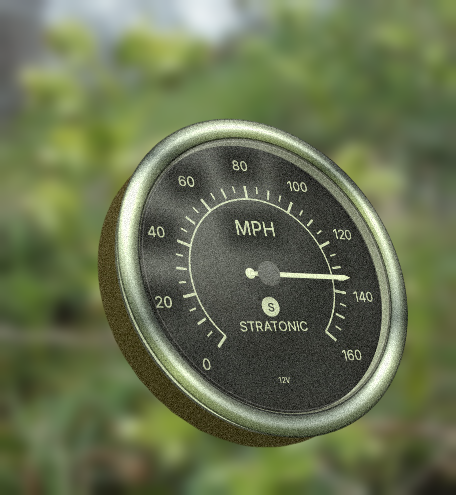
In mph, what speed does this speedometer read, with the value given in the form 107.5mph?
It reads 135mph
